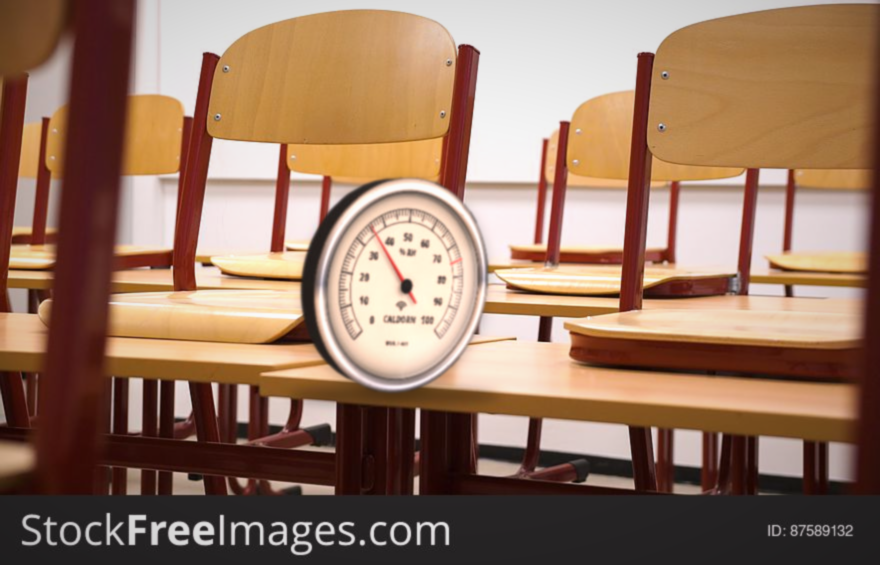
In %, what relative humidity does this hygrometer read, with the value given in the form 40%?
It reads 35%
